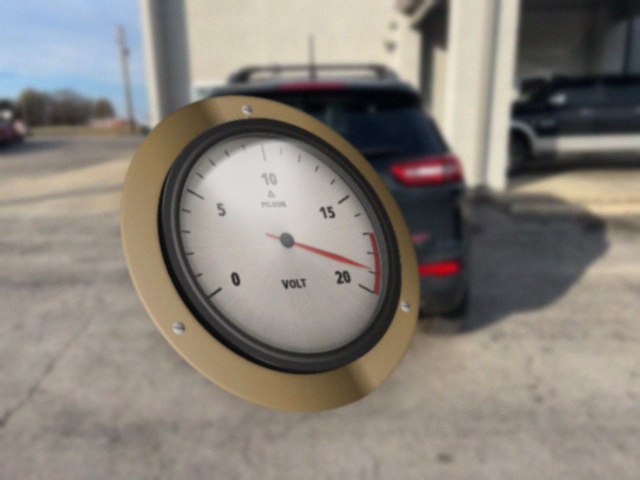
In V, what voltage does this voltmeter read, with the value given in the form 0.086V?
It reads 19V
